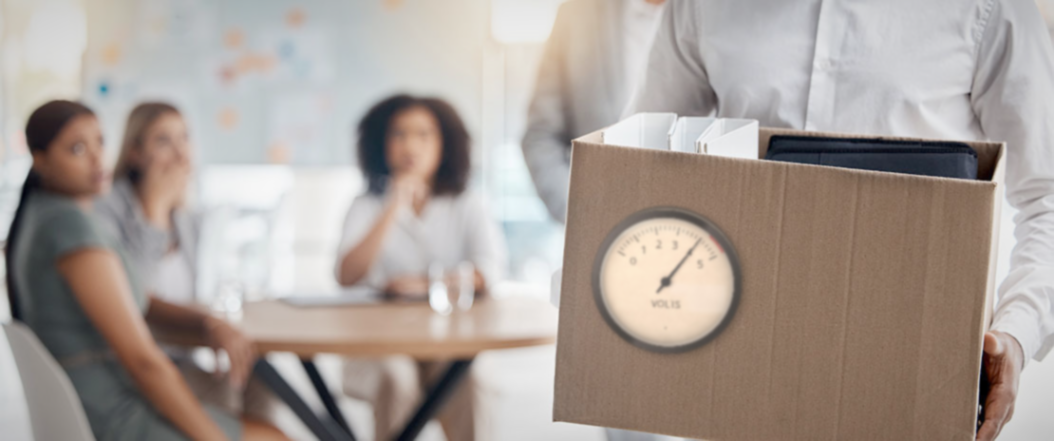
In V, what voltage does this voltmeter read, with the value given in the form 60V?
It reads 4V
